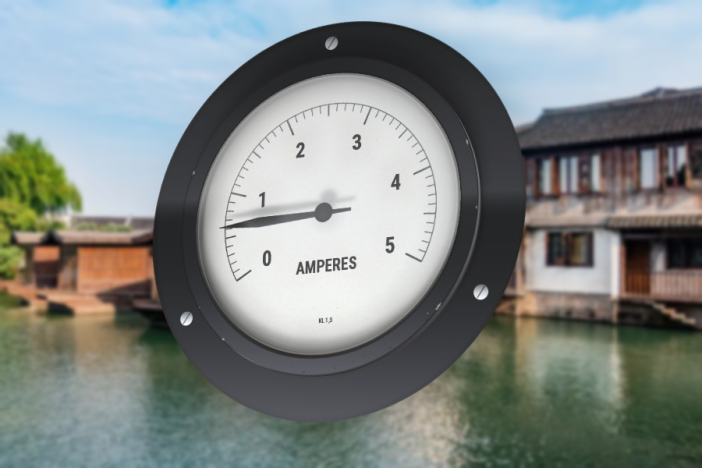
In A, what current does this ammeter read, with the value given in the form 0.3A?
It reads 0.6A
